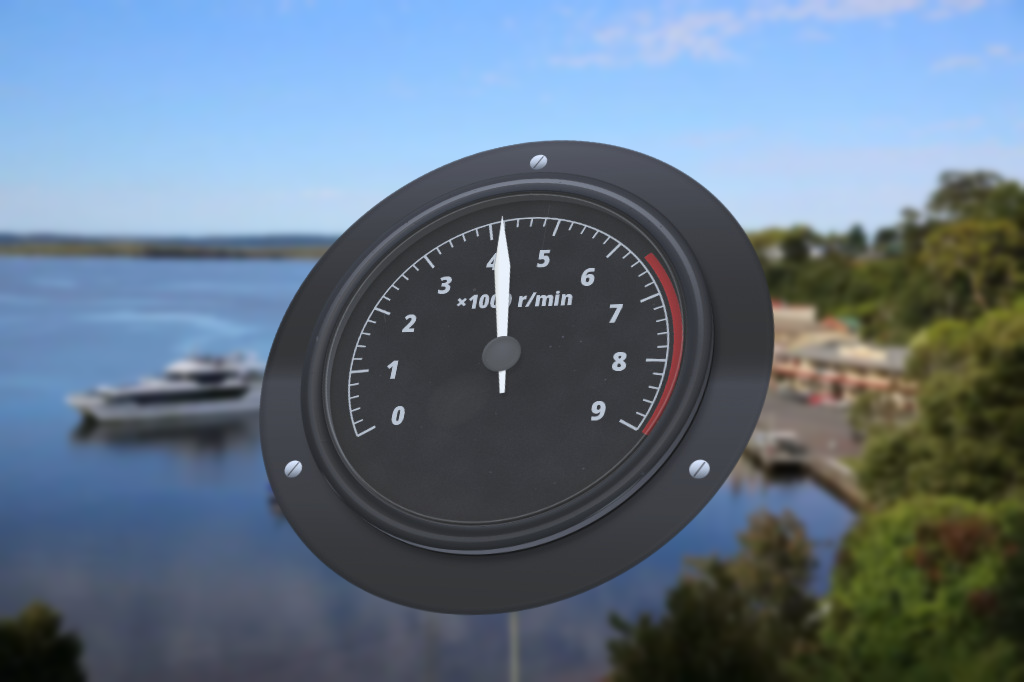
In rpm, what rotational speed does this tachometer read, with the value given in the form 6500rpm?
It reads 4200rpm
